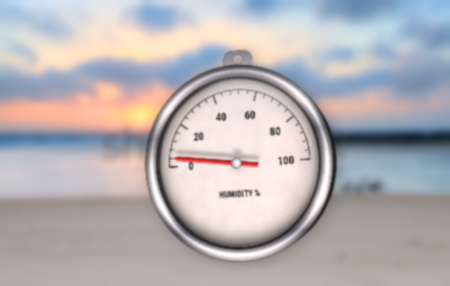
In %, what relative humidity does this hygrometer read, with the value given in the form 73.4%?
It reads 4%
